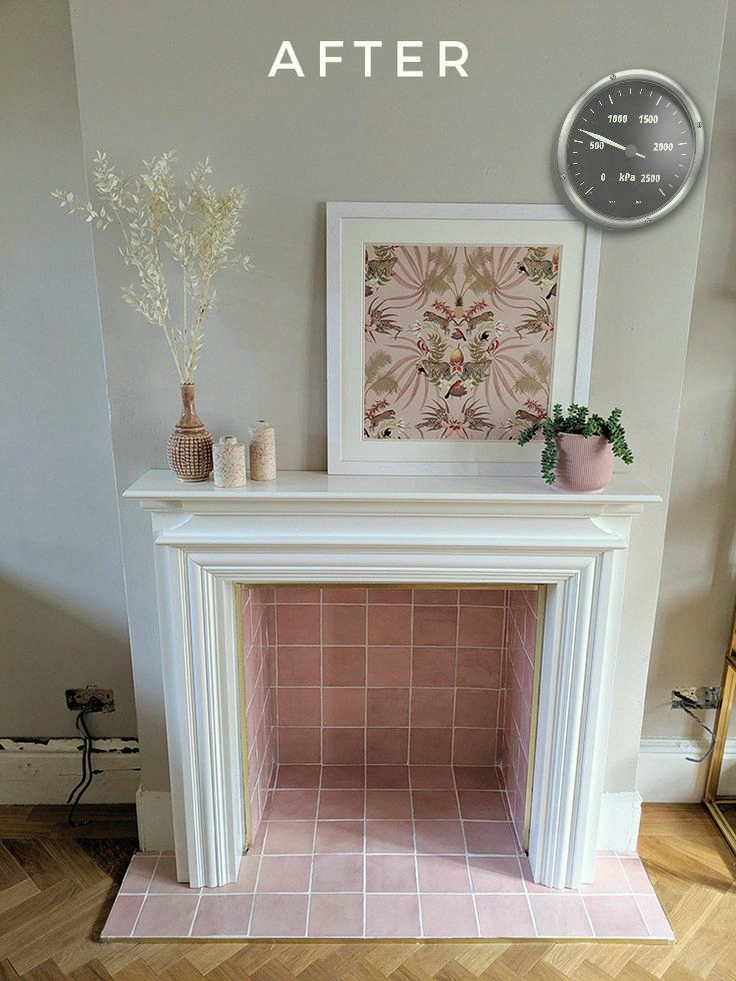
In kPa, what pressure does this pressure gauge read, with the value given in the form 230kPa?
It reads 600kPa
